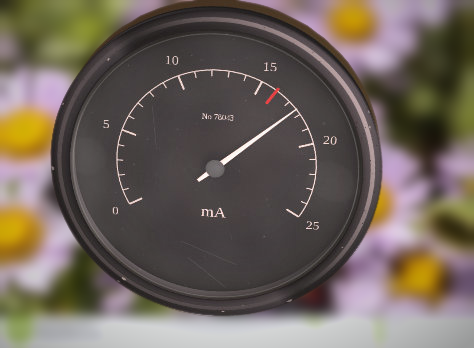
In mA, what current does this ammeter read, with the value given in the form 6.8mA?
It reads 17.5mA
